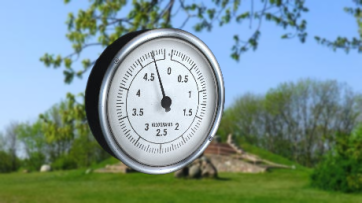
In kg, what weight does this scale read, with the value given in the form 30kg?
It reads 4.75kg
